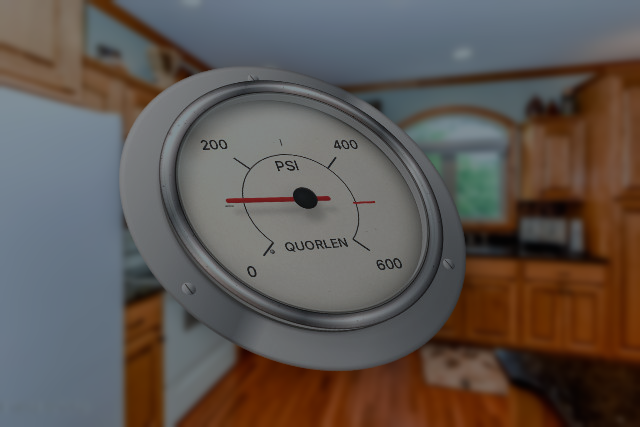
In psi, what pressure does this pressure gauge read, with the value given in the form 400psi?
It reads 100psi
